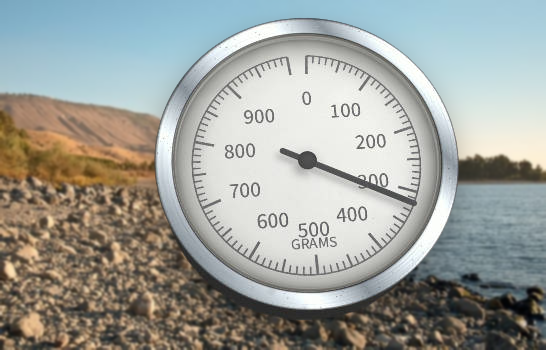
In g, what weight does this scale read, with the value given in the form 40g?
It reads 320g
